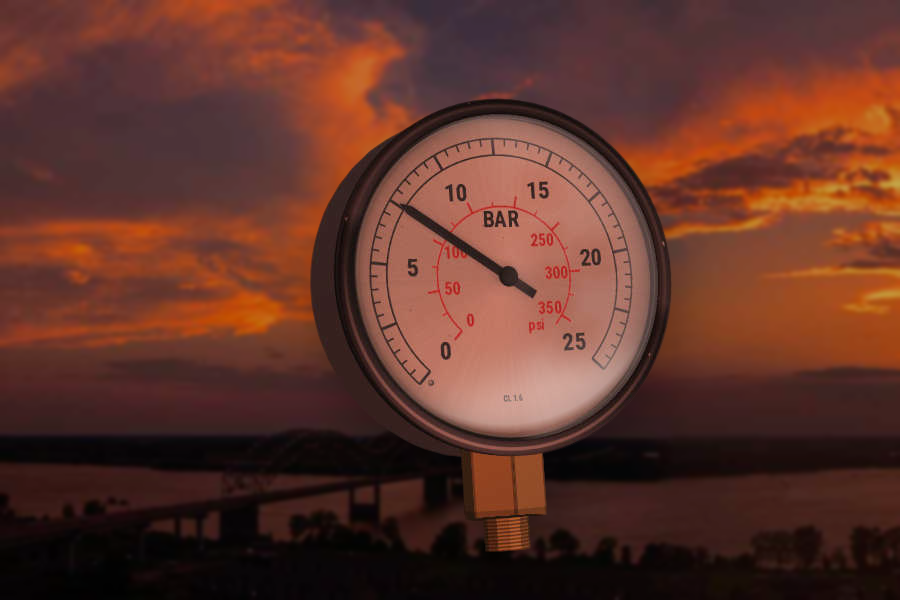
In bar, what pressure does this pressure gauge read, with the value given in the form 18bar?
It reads 7.5bar
